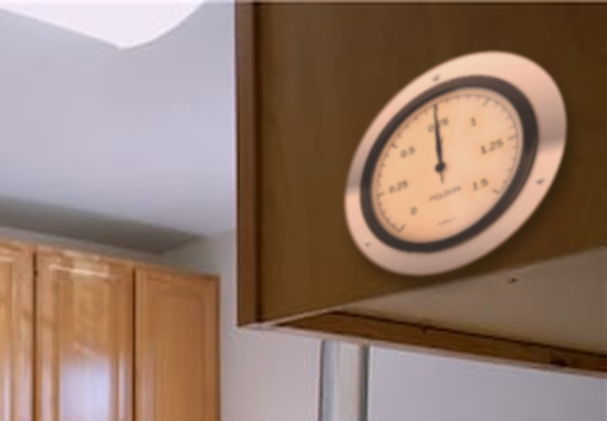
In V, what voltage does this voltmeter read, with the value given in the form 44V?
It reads 0.75V
